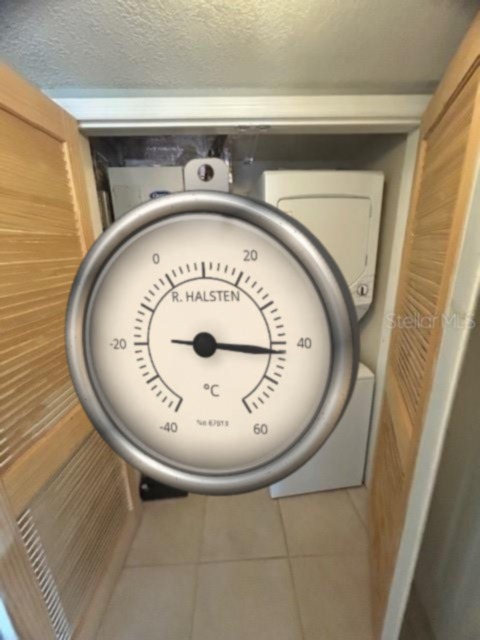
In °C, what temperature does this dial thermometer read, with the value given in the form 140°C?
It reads 42°C
